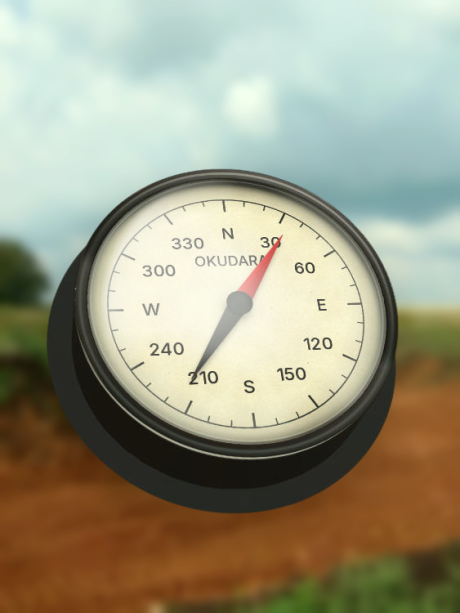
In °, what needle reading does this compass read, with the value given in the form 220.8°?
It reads 35°
